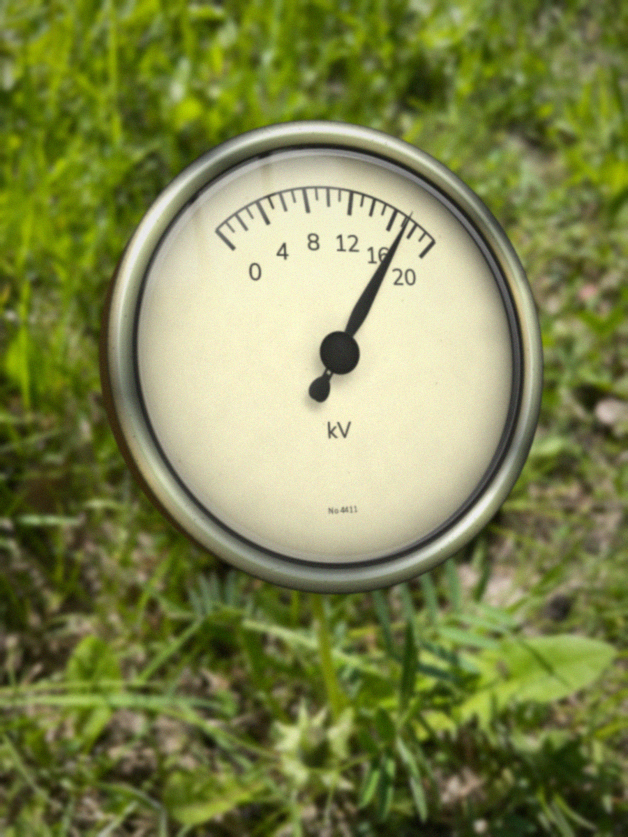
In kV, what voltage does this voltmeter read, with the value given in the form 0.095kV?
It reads 17kV
